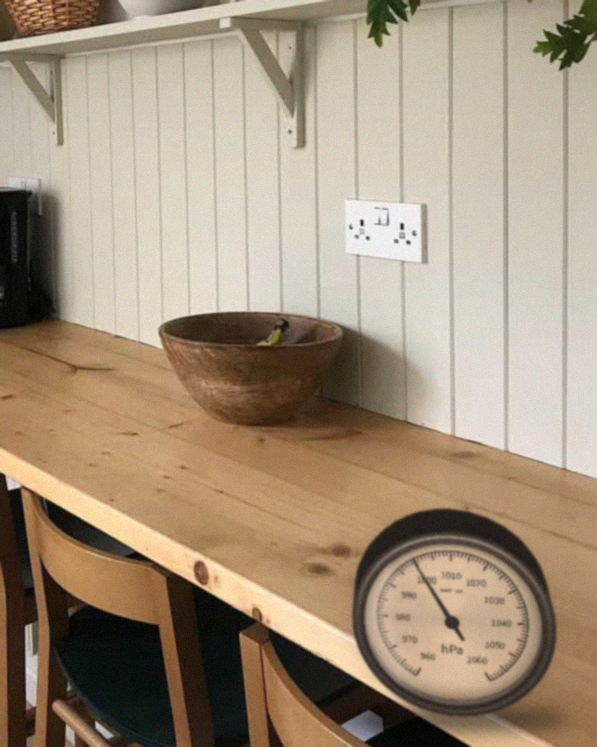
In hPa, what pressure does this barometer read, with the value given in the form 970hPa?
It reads 1000hPa
